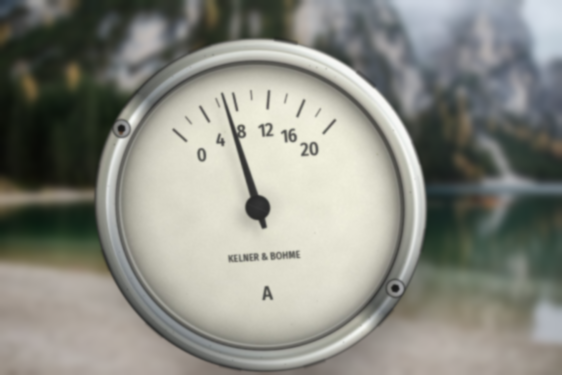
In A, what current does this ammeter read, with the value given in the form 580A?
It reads 7A
